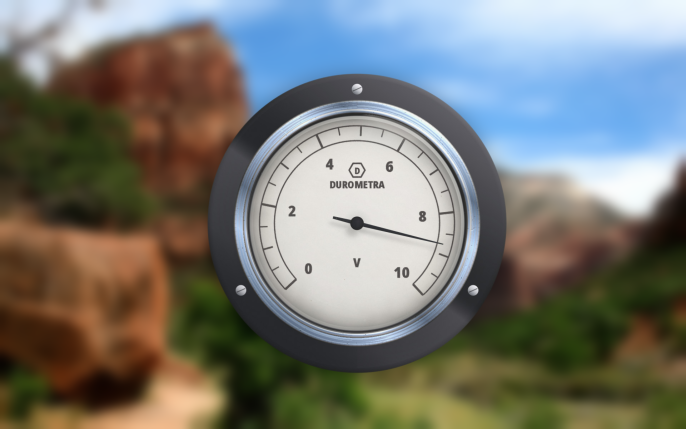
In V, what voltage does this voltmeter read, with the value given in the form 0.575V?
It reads 8.75V
